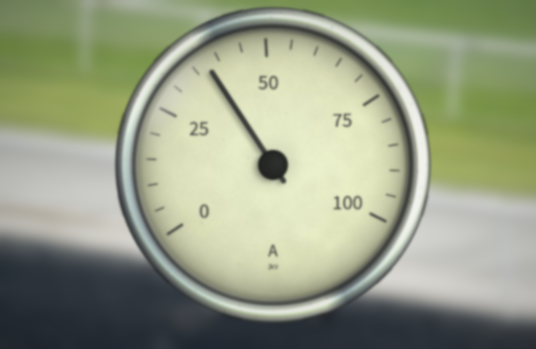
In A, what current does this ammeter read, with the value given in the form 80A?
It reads 37.5A
